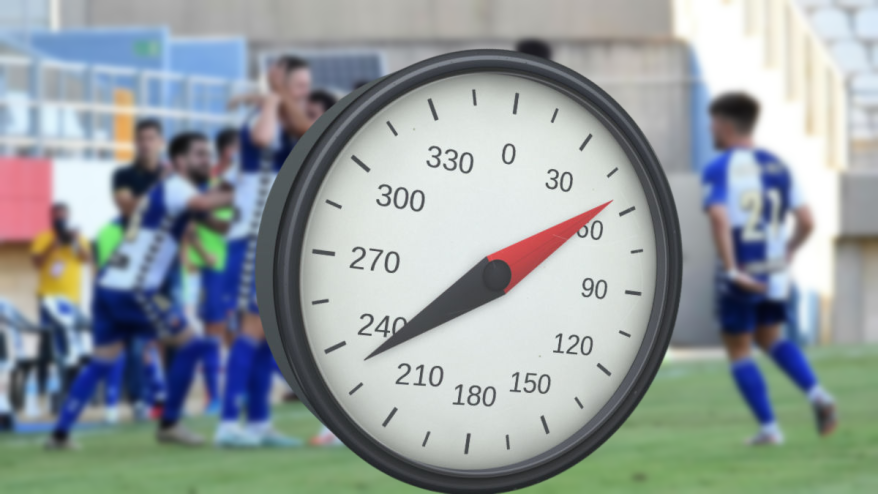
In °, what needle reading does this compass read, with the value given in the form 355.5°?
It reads 52.5°
